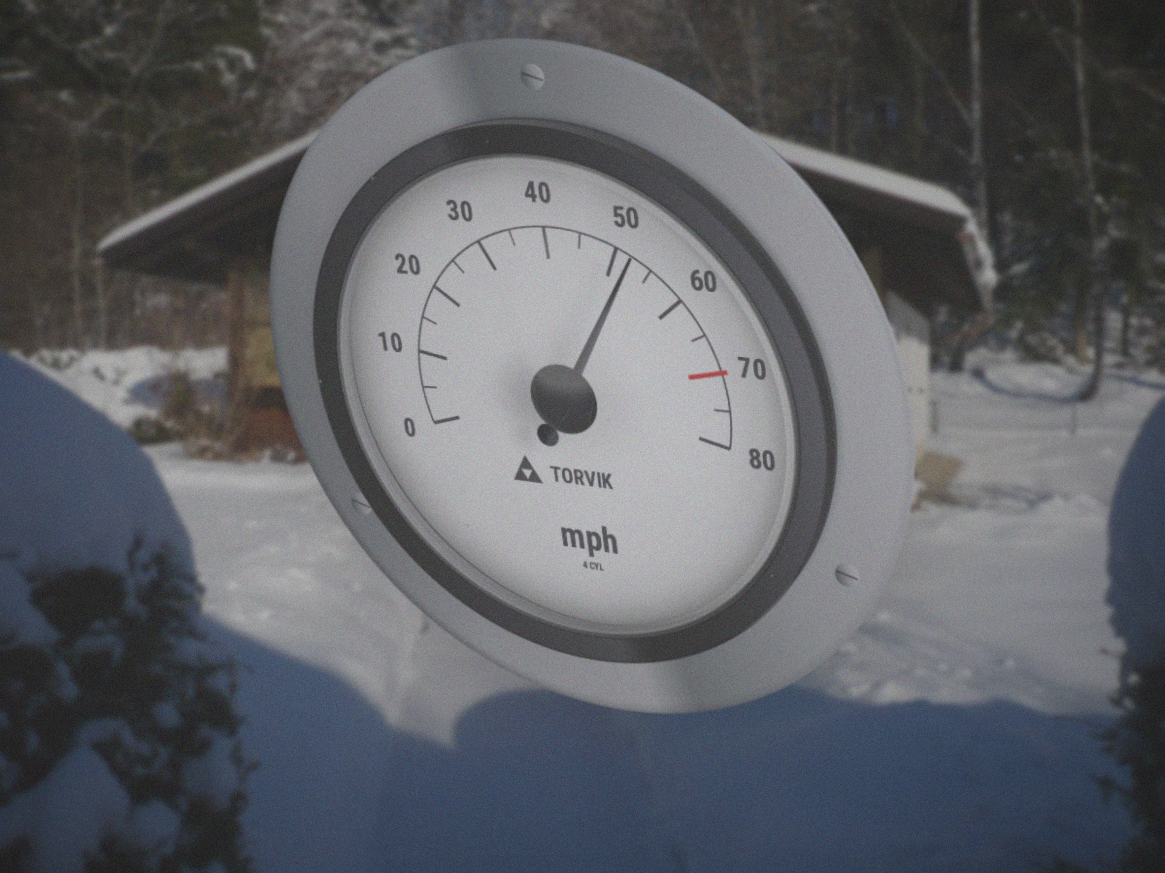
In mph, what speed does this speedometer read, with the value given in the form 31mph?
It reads 52.5mph
